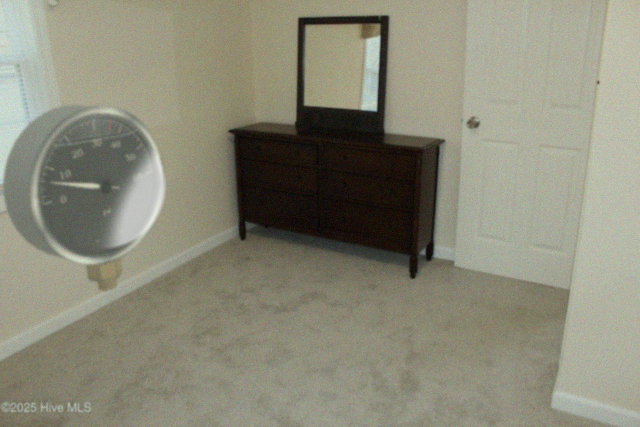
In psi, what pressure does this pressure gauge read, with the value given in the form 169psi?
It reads 6psi
